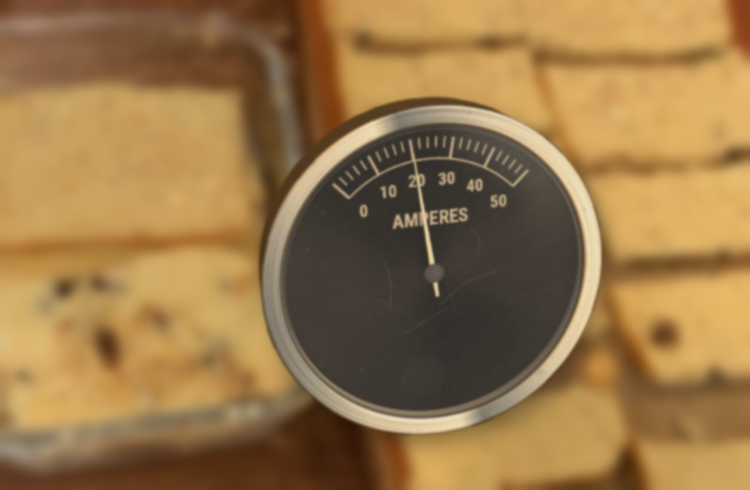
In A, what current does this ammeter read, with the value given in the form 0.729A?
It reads 20A
